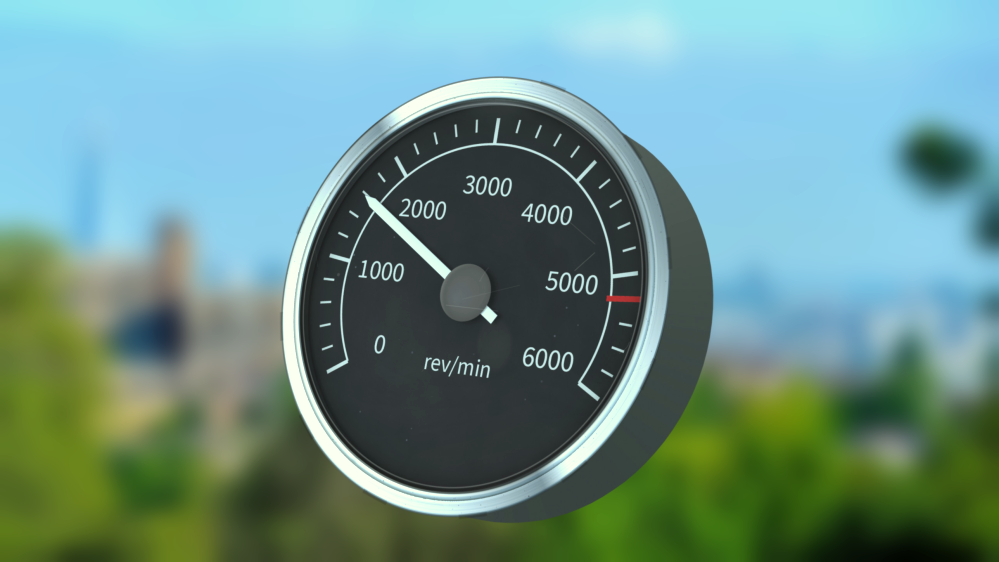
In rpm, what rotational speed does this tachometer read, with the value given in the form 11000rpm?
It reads 1600rpm
